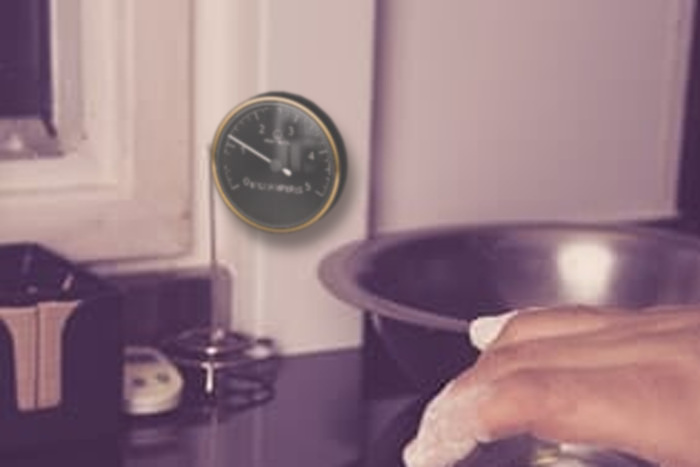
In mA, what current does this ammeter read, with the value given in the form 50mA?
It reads 1.2mA
